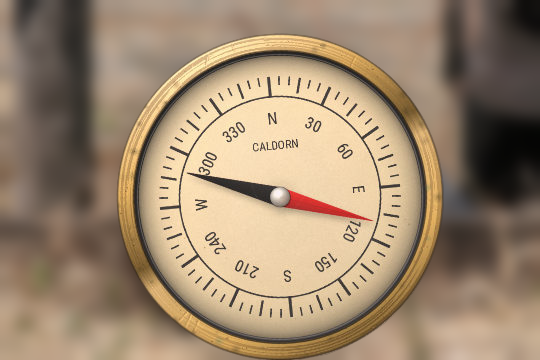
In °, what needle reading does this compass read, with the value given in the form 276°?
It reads 110°
